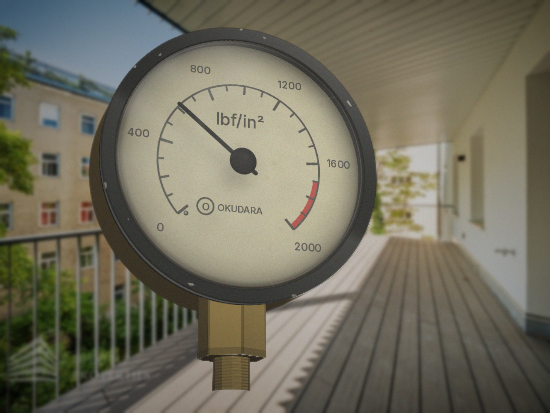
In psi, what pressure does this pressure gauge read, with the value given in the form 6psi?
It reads 600psi
